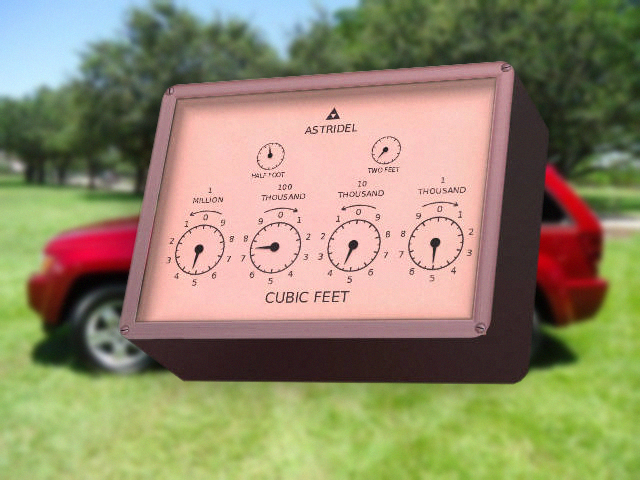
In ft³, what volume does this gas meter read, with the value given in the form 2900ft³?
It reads 474500ft³
